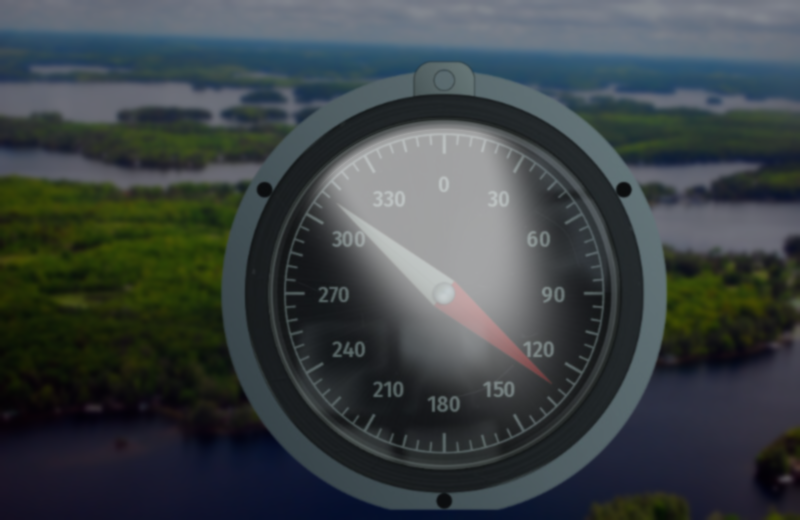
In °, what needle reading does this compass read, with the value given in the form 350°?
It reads 130°
